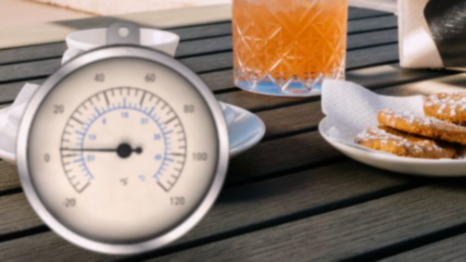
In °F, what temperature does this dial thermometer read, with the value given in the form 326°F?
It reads 4°F
